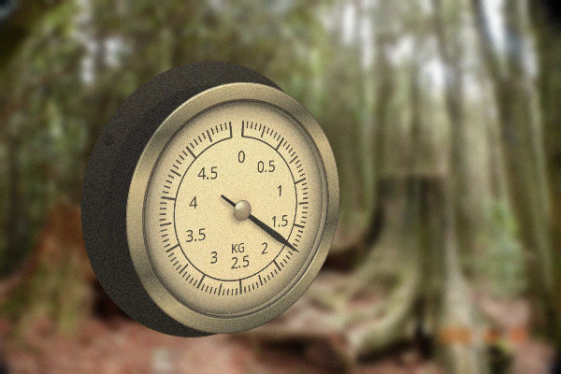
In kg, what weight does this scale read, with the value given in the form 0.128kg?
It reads 1.75kg
